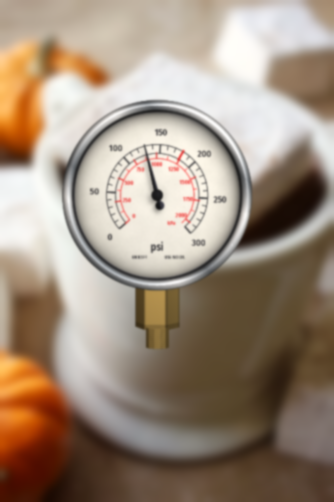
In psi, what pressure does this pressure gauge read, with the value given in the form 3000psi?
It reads 130psi
